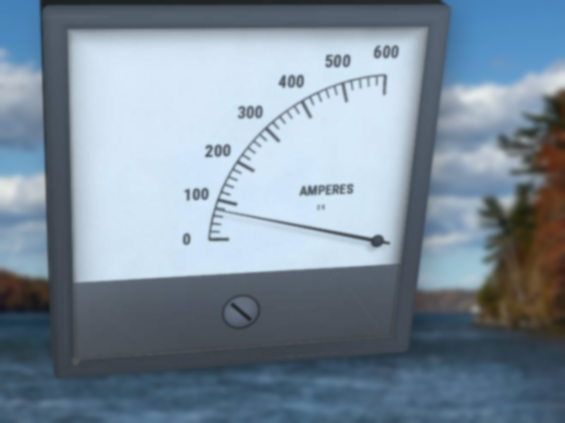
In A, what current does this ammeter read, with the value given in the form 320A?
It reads 80A
